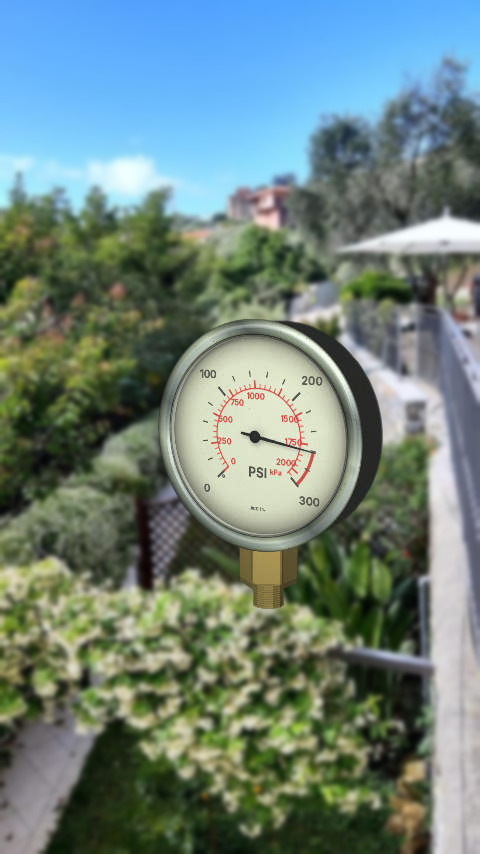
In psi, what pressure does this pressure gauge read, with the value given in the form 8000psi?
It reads 260psi
